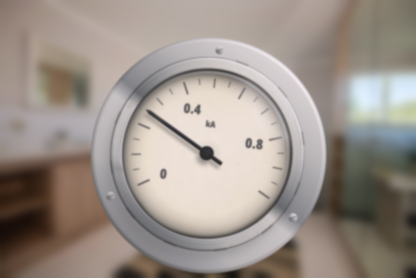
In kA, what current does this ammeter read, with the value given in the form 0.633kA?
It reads 0.25kA
